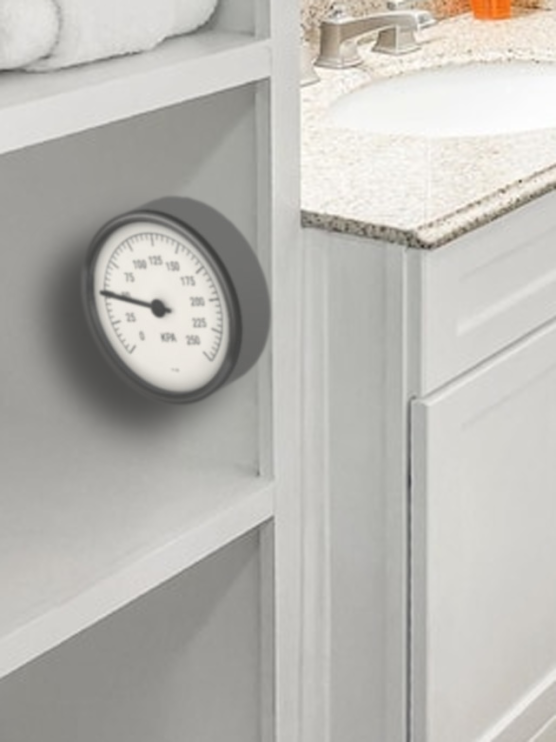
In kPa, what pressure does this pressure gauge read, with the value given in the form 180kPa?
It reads 50kPa
